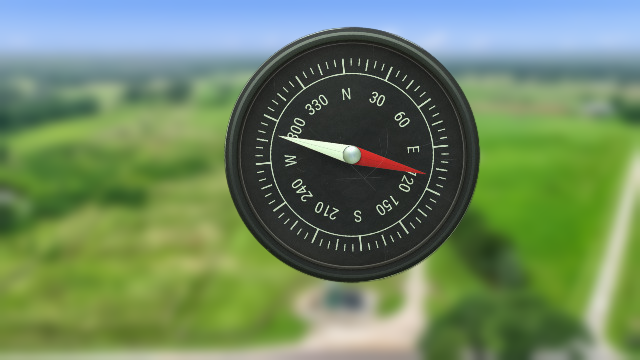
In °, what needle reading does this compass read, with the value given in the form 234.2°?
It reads 110°
